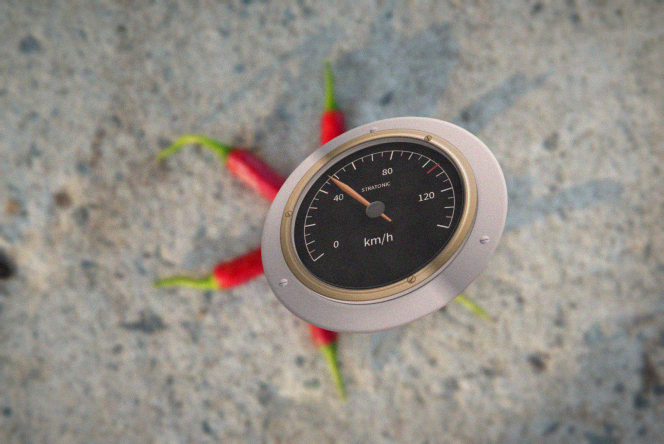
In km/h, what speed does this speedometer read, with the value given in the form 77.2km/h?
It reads 47.5km/h
